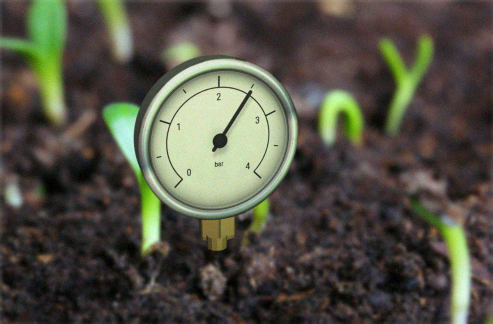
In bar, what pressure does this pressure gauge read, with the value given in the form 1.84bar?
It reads 2.5bar
